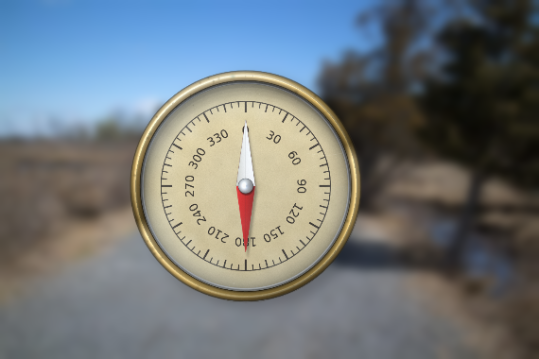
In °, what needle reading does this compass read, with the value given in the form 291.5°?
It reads 180°
